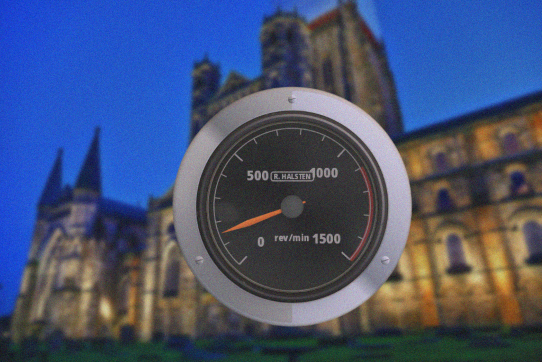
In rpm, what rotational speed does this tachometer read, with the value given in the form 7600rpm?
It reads 150rpm
